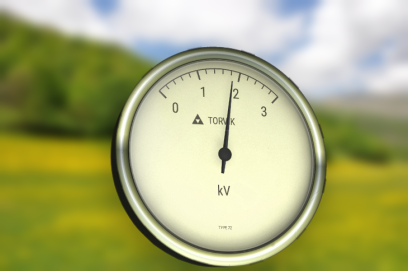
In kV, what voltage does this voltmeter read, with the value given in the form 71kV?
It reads 1.8kV
